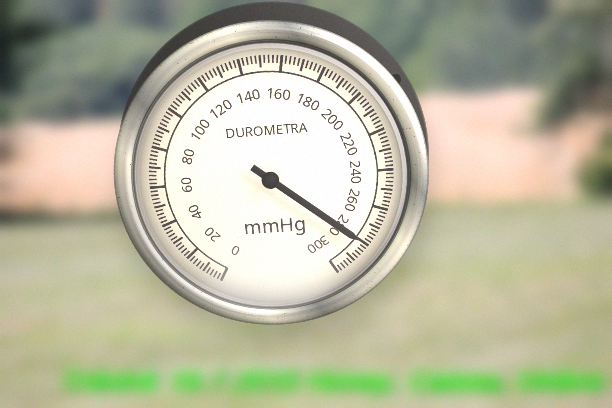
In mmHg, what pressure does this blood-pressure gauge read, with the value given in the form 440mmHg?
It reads 280mmHg
